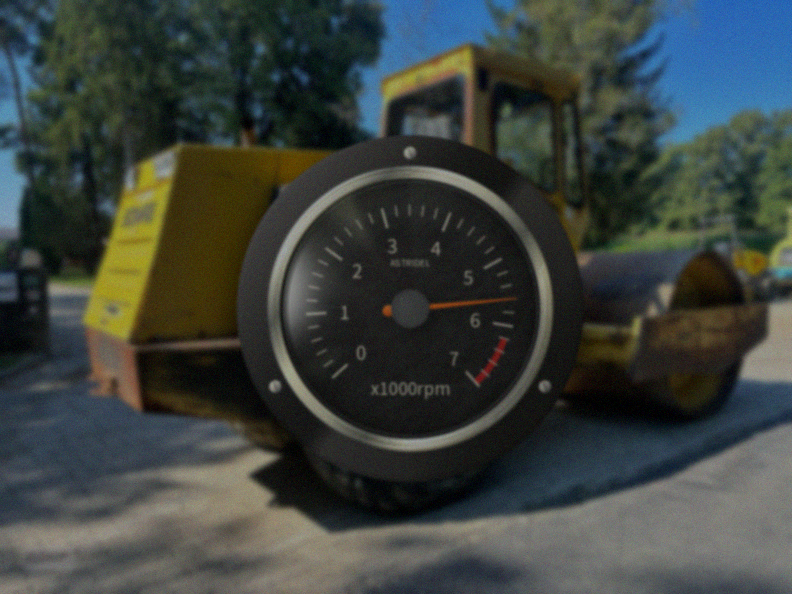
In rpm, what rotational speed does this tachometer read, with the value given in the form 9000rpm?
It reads 5600rpm
